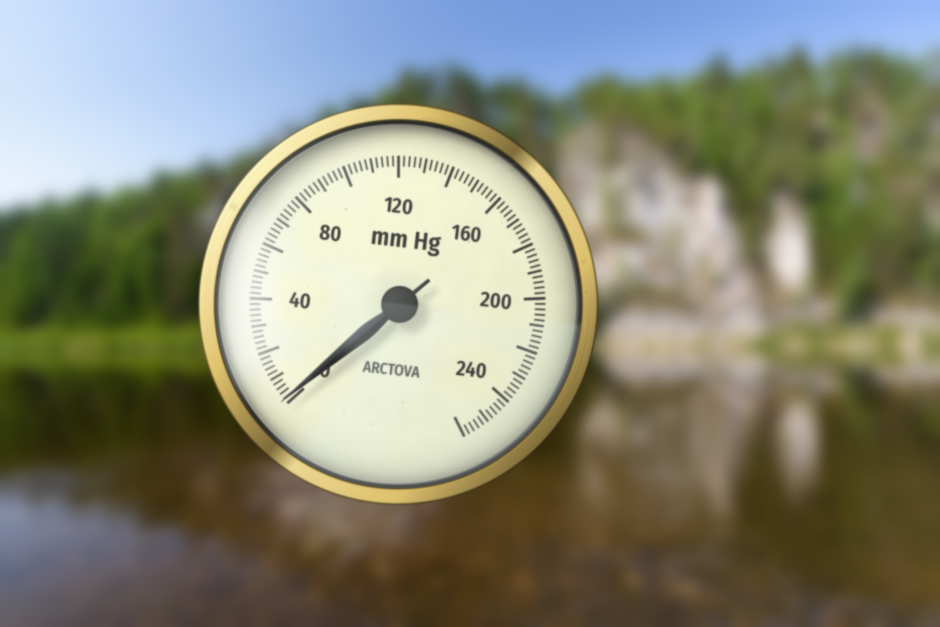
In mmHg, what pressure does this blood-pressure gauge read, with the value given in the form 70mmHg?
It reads 2mmHg
